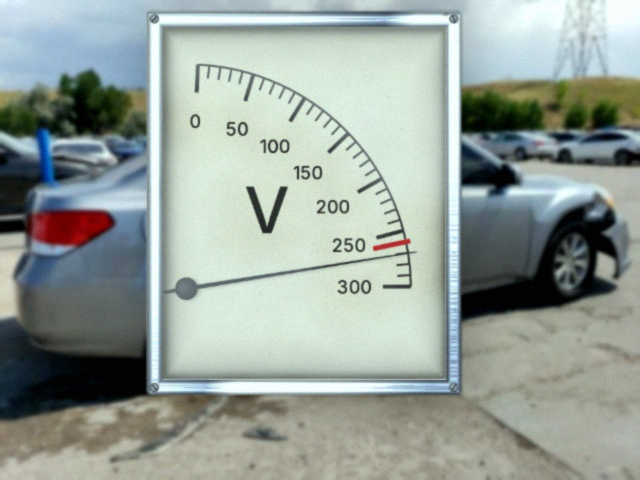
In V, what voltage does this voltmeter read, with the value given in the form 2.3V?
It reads 270V
